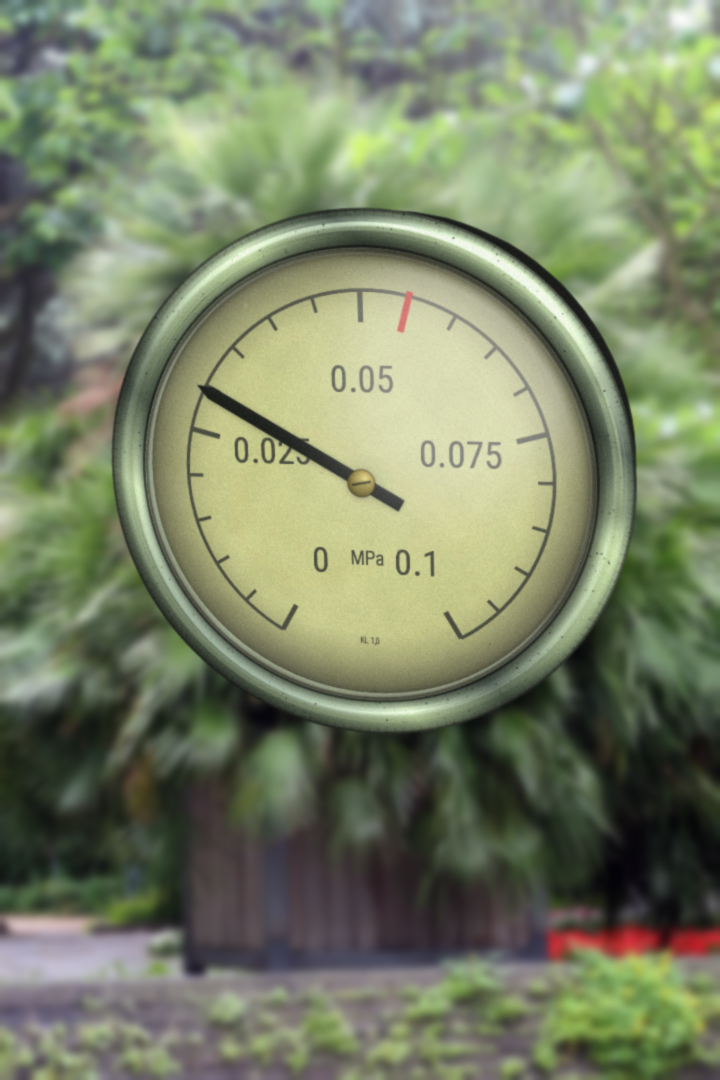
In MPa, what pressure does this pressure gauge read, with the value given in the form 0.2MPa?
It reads 0.03MPa
